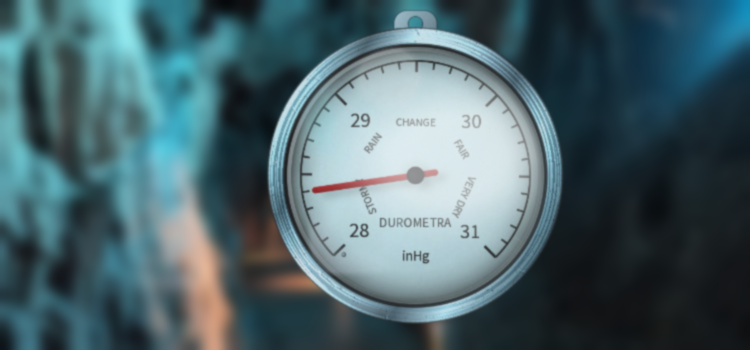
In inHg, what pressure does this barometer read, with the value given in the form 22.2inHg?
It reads 28.4inHg
